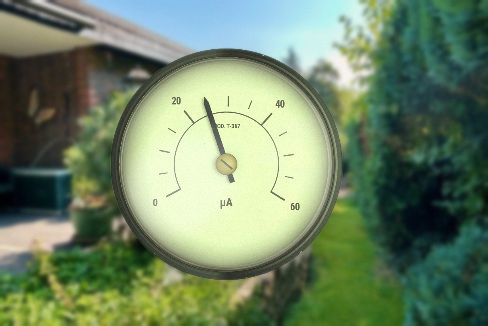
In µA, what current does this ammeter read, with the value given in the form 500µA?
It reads 25µA
